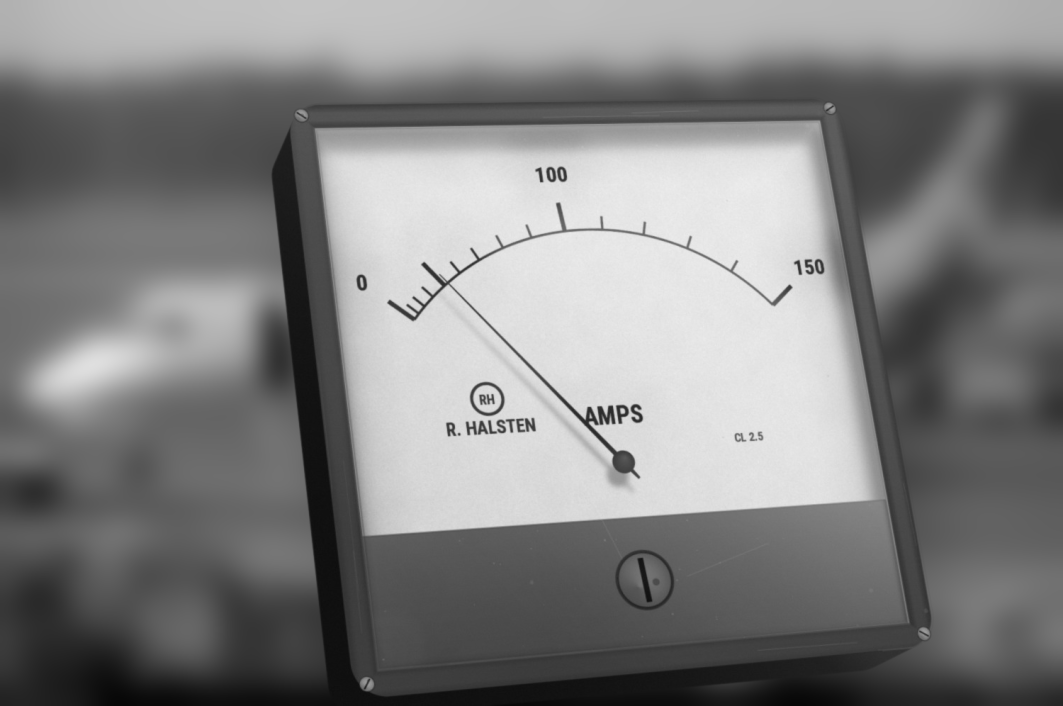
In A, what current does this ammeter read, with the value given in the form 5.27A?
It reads 50A
